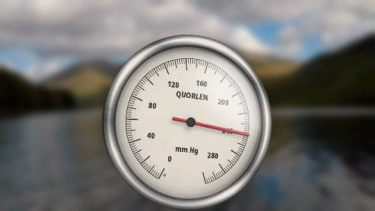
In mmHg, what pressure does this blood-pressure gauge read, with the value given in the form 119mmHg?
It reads 240mmHg
